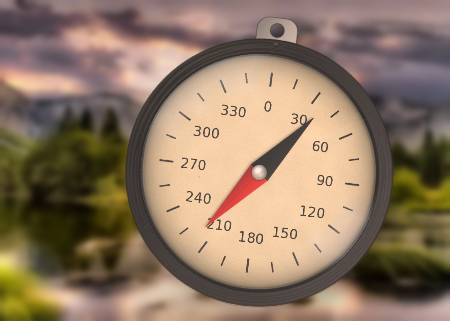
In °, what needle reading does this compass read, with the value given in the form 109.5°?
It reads 217.5°
